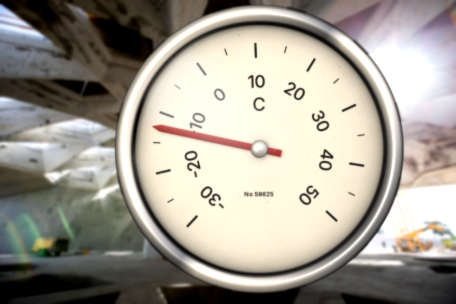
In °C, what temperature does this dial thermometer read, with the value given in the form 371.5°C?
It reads -12.5°C
